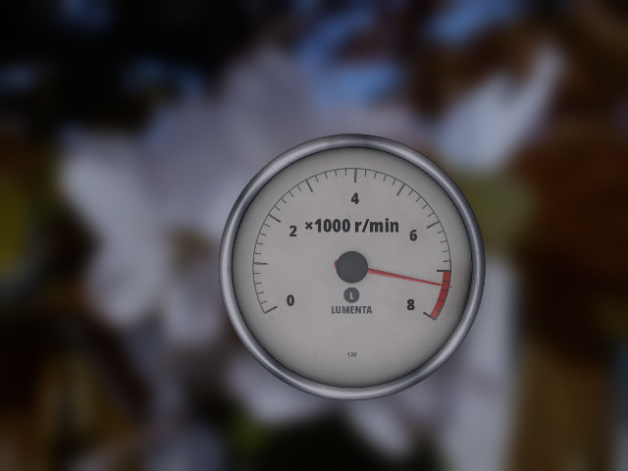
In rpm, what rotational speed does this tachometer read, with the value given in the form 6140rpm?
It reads 7300rpm
